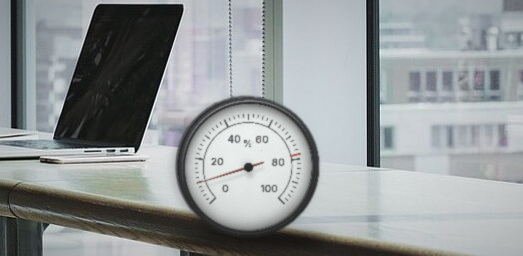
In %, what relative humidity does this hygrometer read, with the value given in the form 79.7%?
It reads 10%
